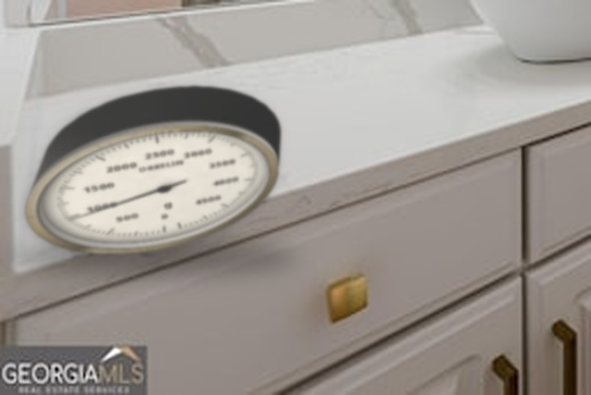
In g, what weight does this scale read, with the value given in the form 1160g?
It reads 1000g
